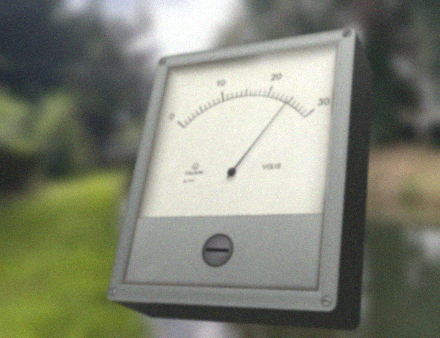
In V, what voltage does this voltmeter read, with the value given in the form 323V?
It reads 25V
